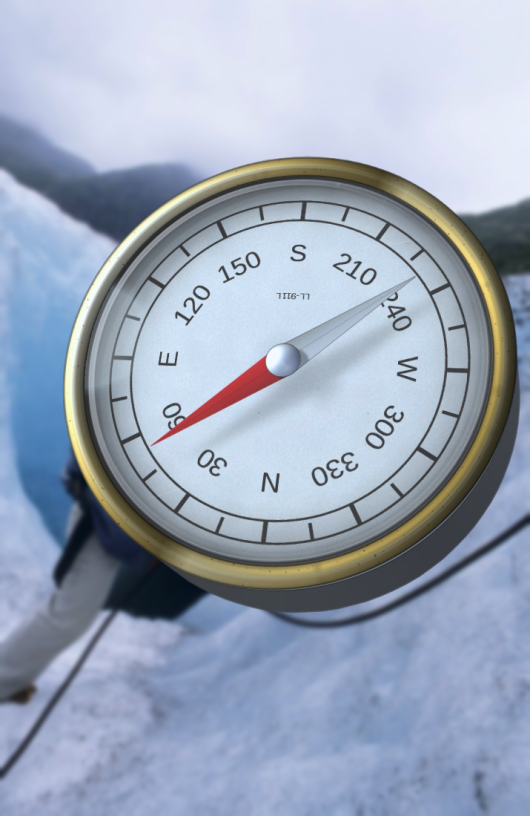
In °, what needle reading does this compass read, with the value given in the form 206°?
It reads 52.5°
